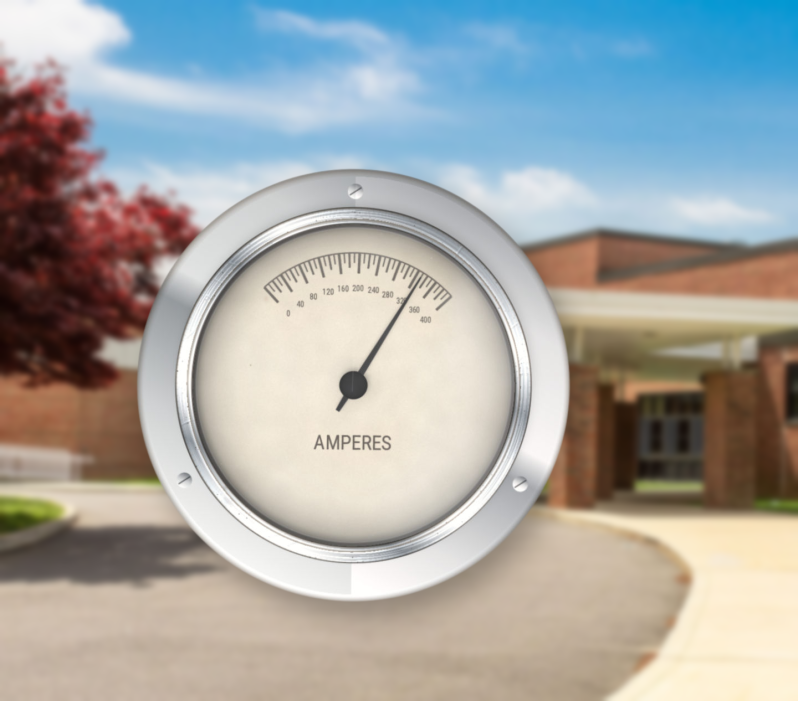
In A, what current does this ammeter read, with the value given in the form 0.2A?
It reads 330A
